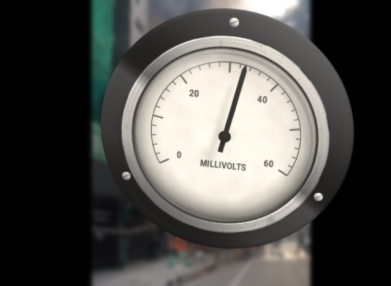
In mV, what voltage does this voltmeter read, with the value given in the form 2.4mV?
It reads 33mV
